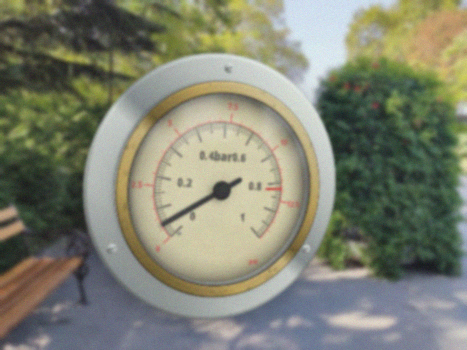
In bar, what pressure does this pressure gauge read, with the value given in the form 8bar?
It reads 0.05bar
